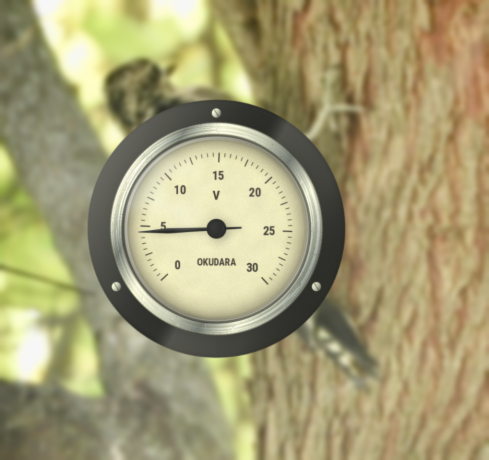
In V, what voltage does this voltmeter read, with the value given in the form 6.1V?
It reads 4.5V
